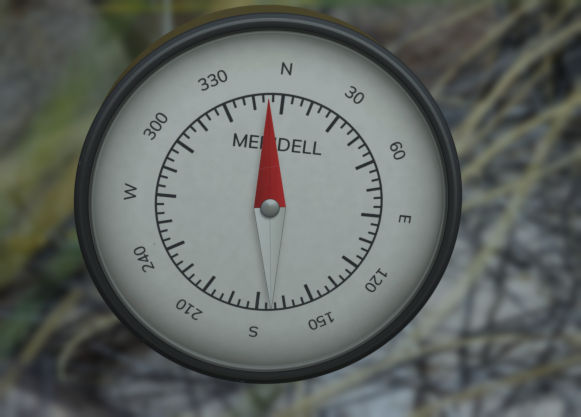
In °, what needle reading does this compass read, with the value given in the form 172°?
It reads 352.5°
